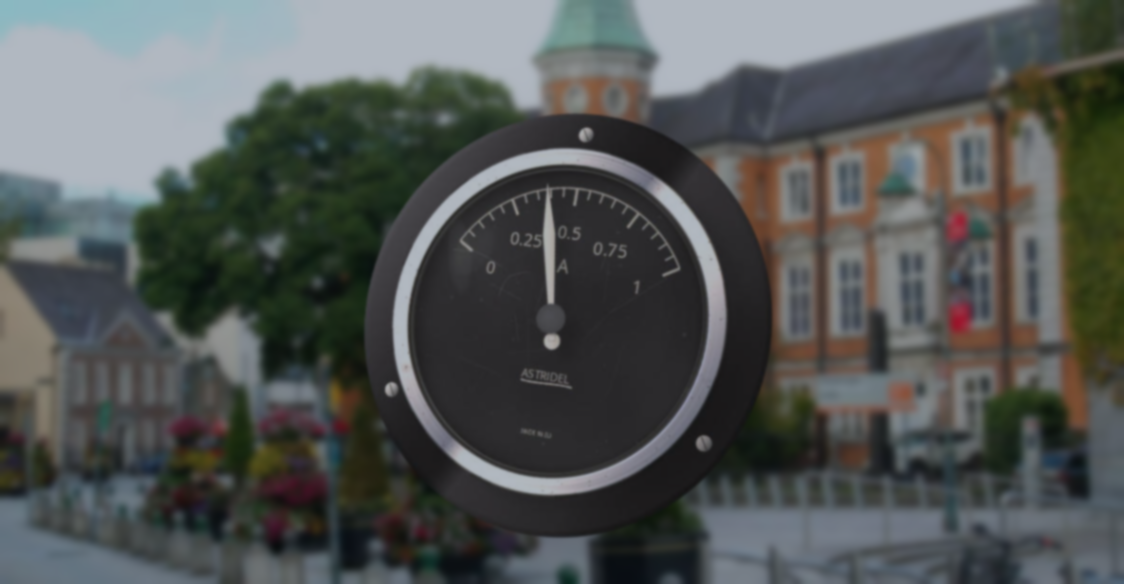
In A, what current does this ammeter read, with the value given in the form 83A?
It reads 0.4A
